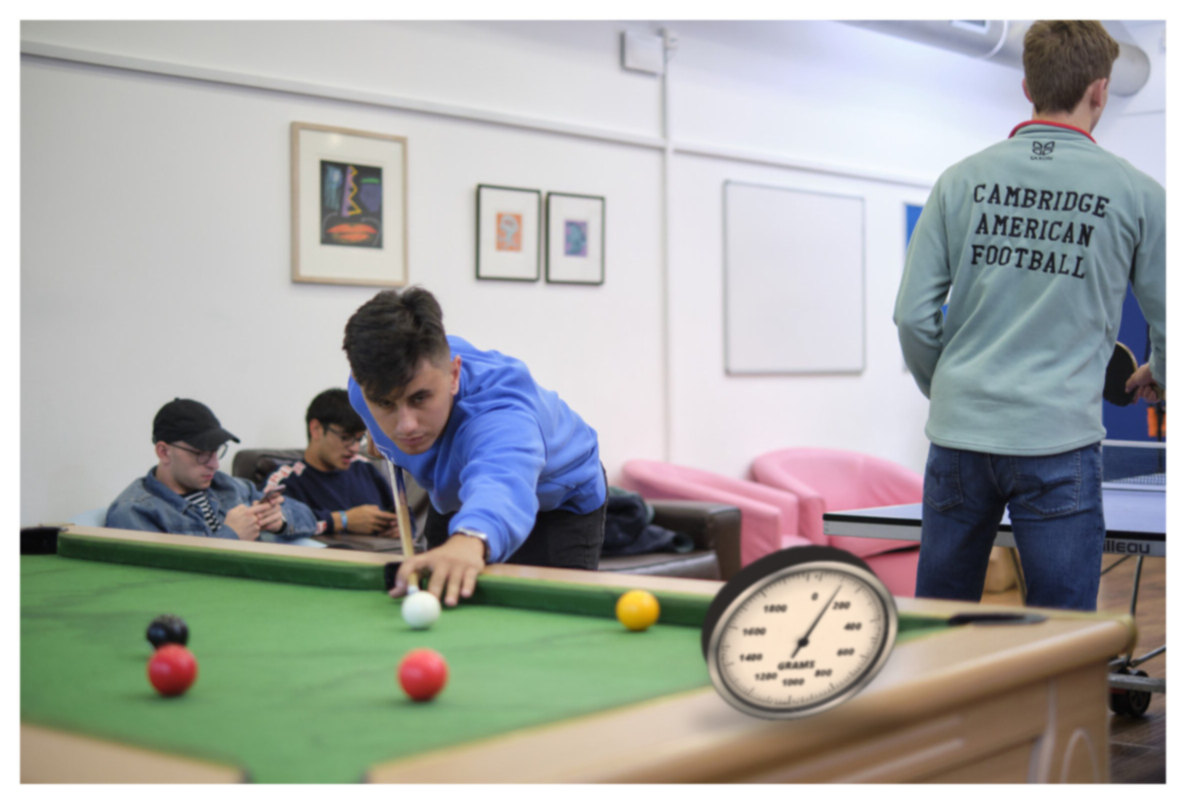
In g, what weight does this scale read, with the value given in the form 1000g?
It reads 100g
